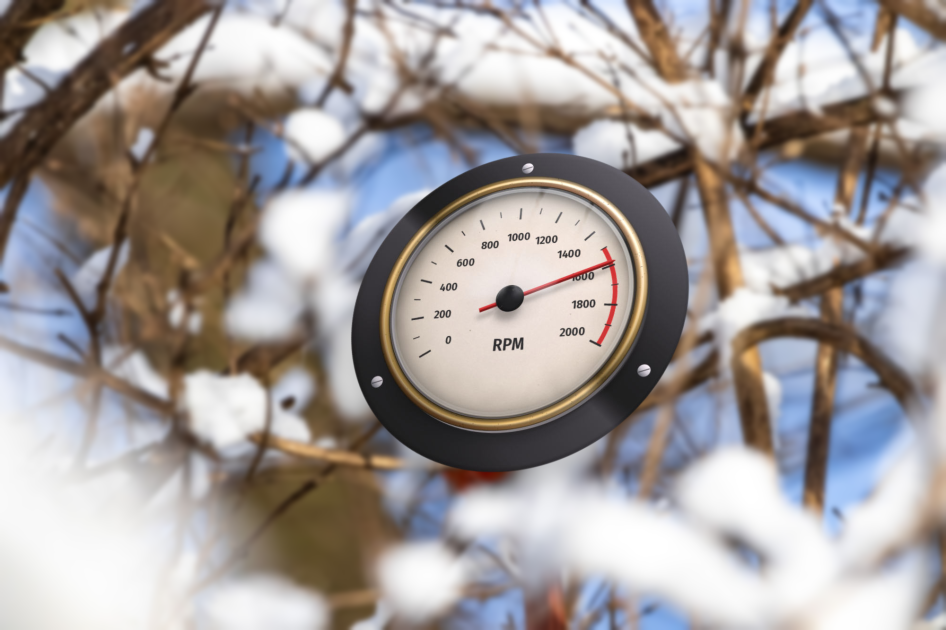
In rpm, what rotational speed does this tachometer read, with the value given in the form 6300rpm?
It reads 1600rpm
